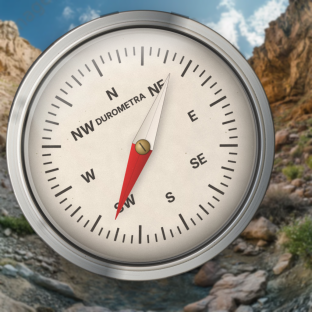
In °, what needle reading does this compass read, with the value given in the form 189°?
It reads 230°
